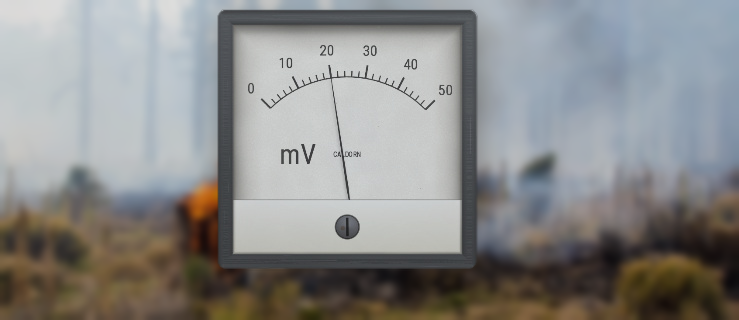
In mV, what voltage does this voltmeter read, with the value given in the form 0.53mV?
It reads 20mV
